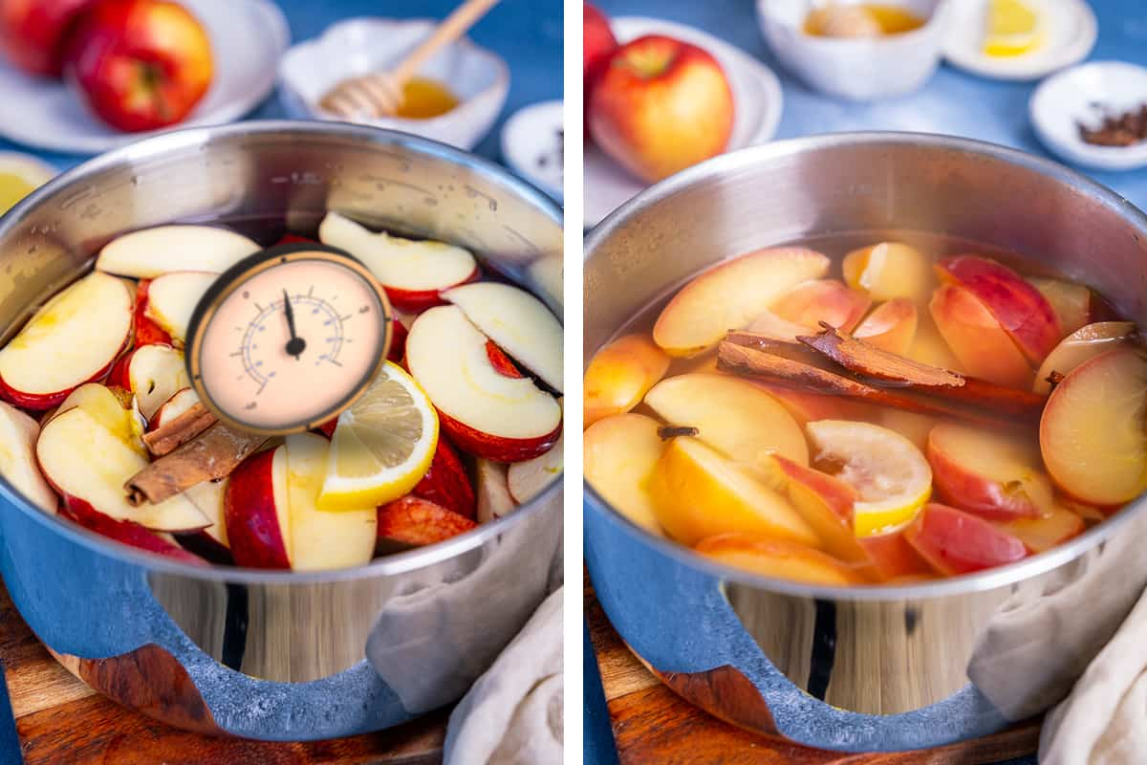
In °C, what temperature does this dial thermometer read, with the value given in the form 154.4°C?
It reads 10°C
